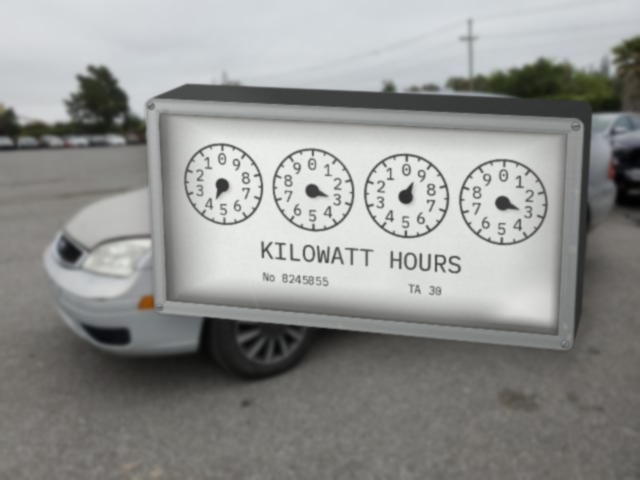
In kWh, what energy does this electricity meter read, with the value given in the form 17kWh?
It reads 4293kWh
